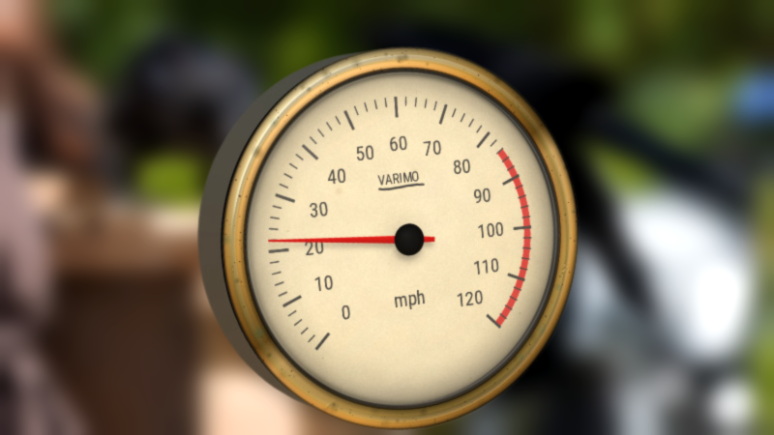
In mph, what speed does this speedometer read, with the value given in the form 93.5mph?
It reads 22mph
